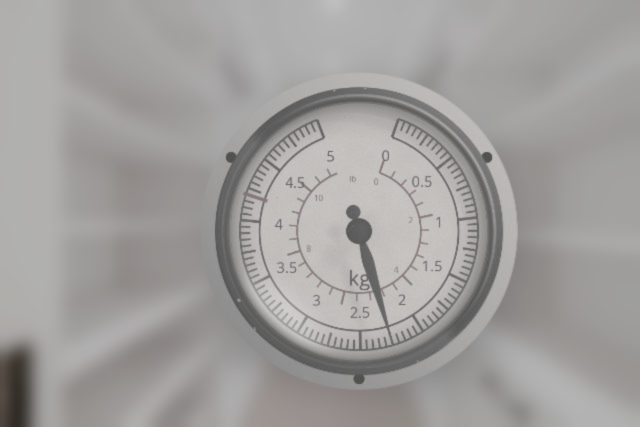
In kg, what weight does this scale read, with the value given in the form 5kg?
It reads 2.25kg
